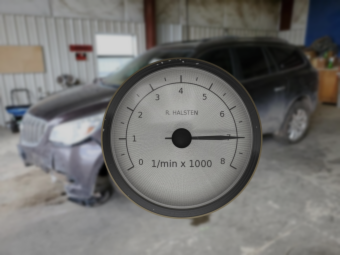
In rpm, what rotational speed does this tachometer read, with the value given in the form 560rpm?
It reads 7000rpm
